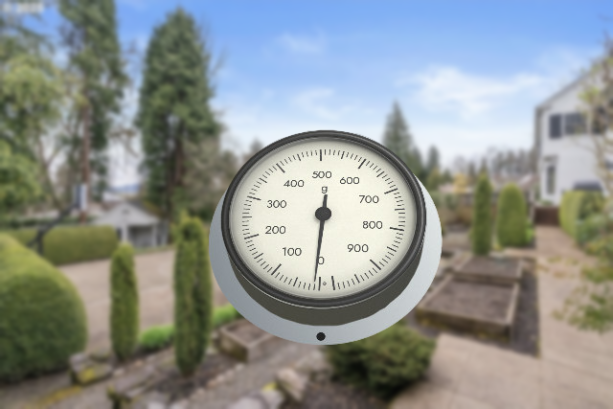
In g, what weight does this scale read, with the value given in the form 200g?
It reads 10g
